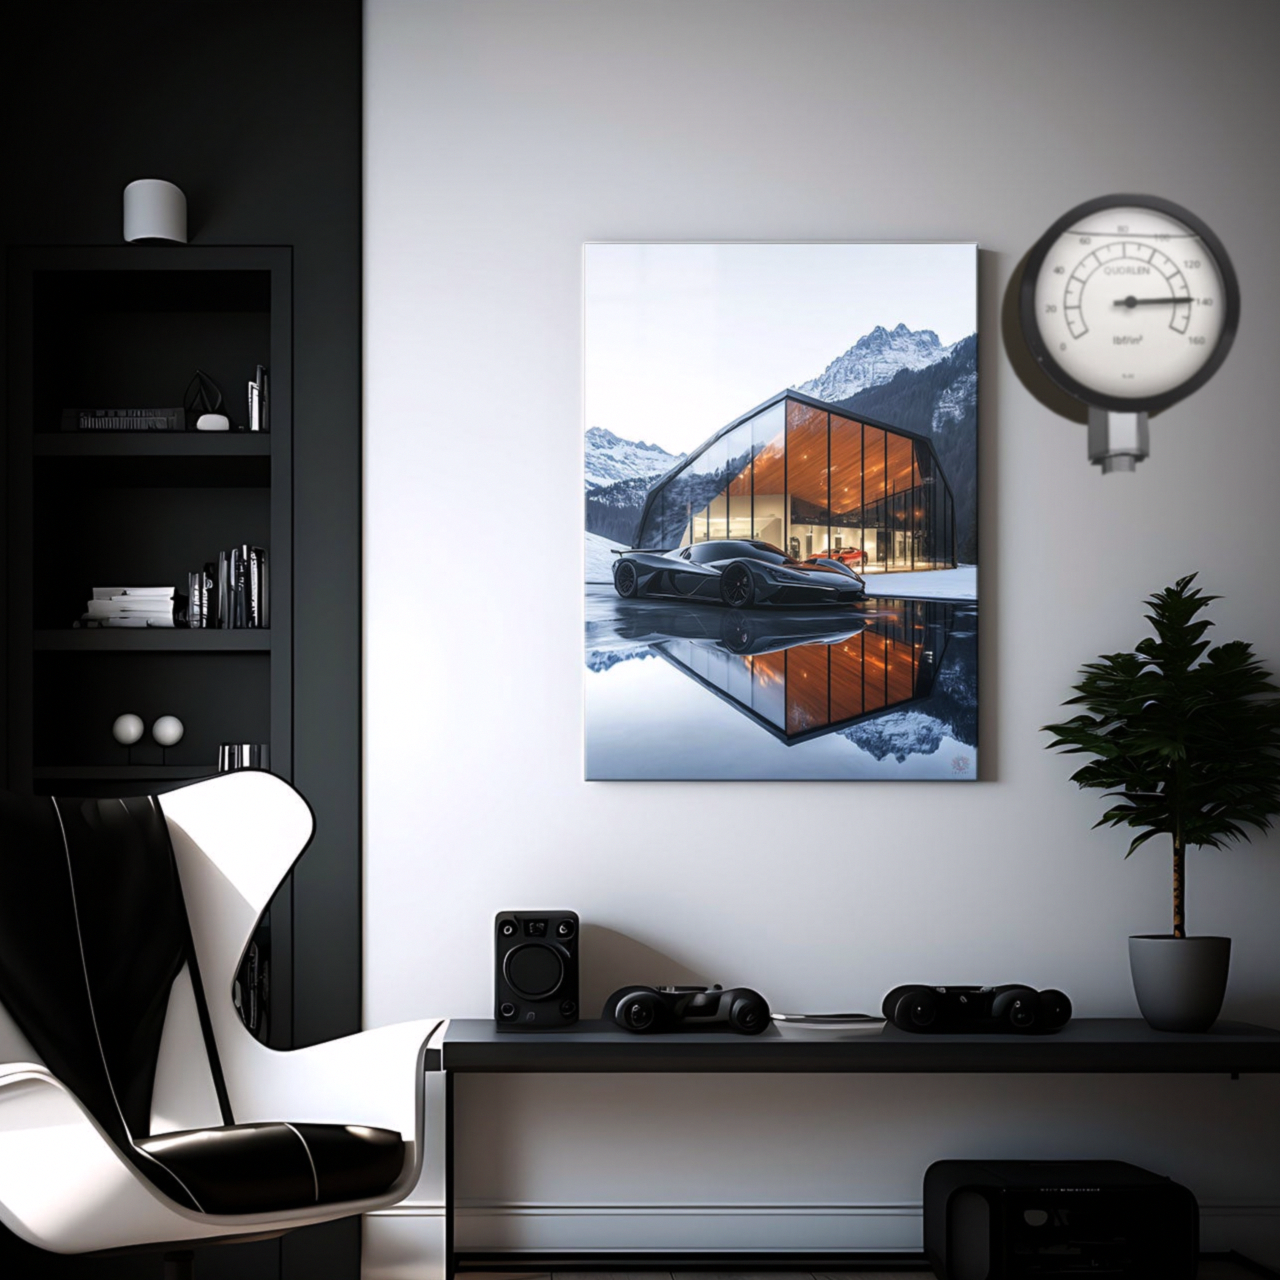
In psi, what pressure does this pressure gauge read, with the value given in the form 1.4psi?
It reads 140psi
